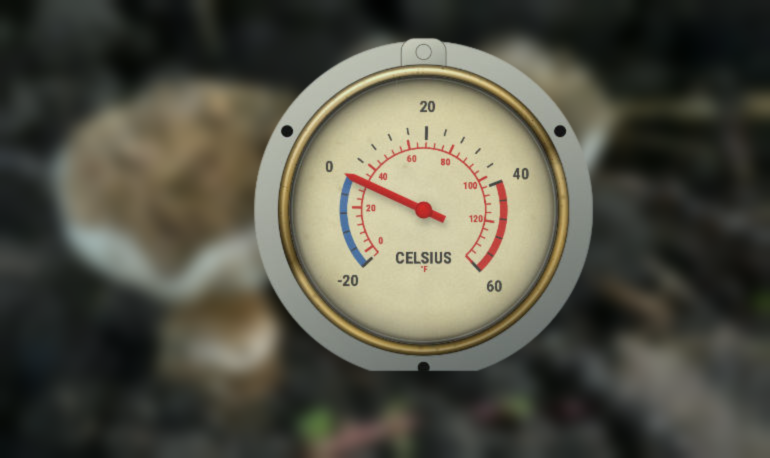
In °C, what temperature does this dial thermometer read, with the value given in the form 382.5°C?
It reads 0°C
